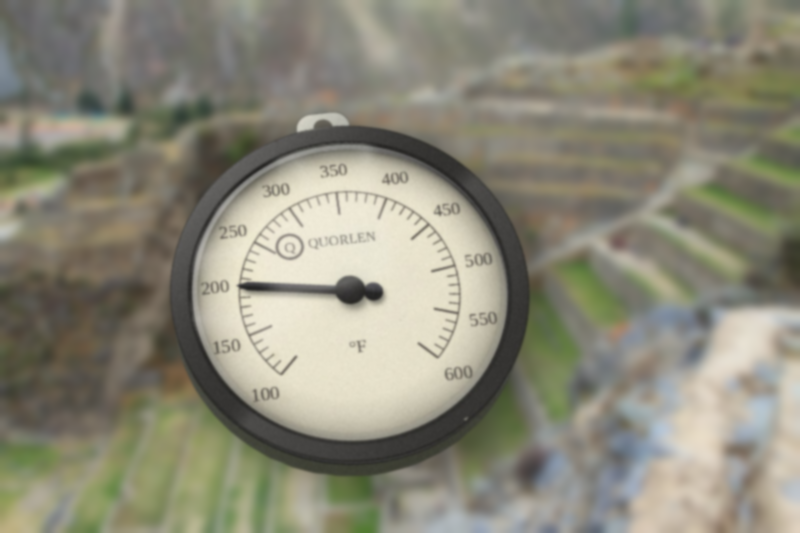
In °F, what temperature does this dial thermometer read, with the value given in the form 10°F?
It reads 200°F
